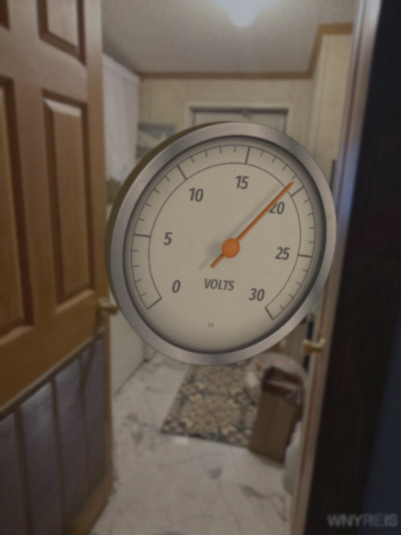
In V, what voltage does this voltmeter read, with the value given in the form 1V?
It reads 19V
